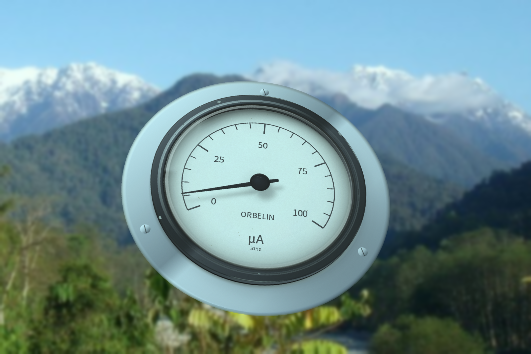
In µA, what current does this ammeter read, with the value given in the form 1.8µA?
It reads 5µA
